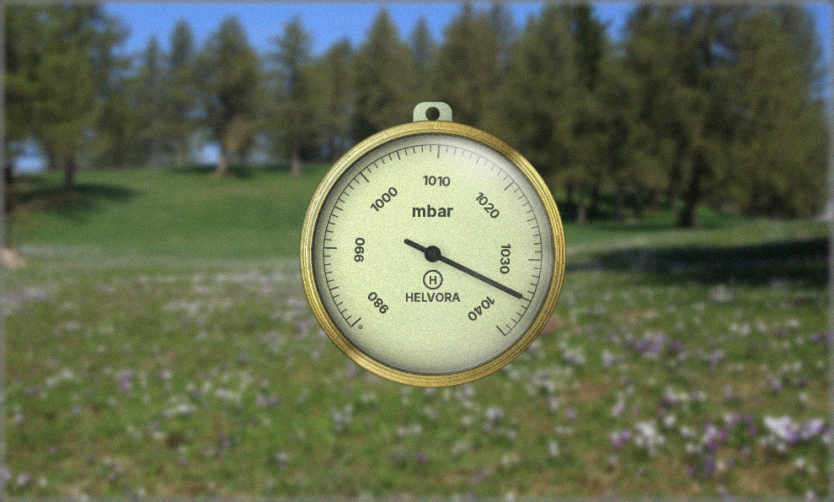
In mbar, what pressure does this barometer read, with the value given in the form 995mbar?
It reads 1035mbar
